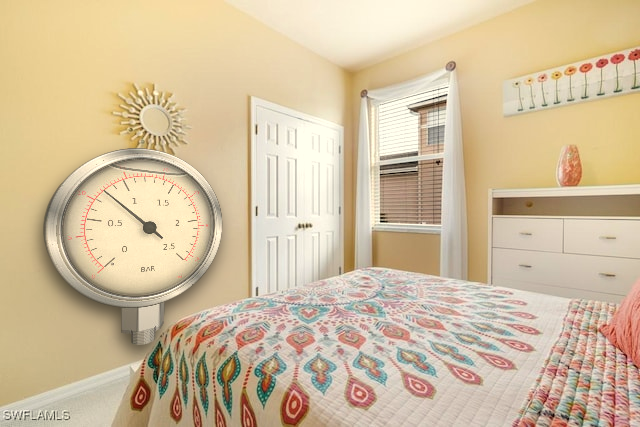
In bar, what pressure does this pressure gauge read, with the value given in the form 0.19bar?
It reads 0.8bar
